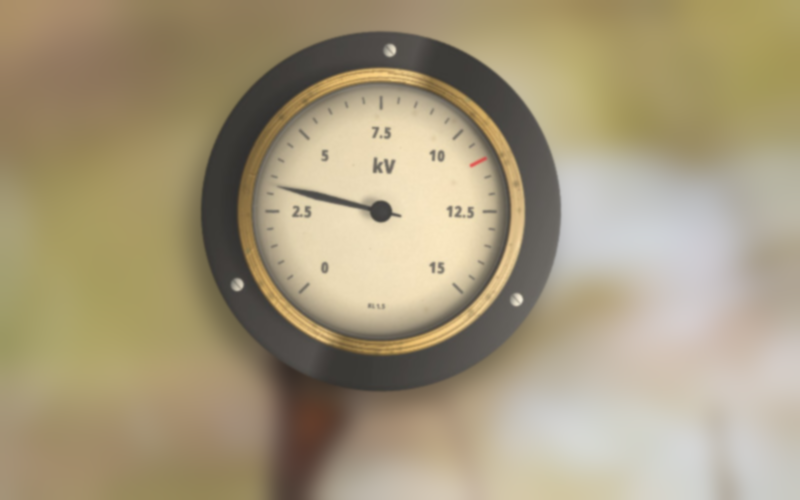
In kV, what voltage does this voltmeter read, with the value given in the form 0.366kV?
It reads 3.25kV
